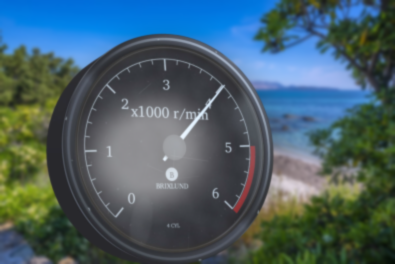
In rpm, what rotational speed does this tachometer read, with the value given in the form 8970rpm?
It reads 4000rpm
